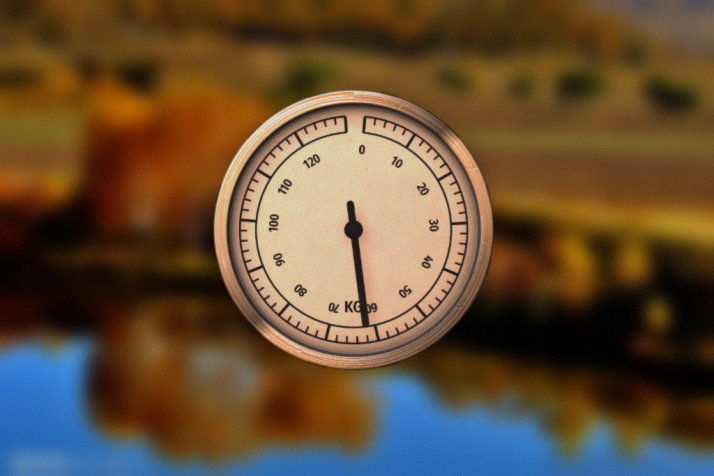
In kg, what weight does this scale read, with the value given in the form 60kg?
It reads 62kg
